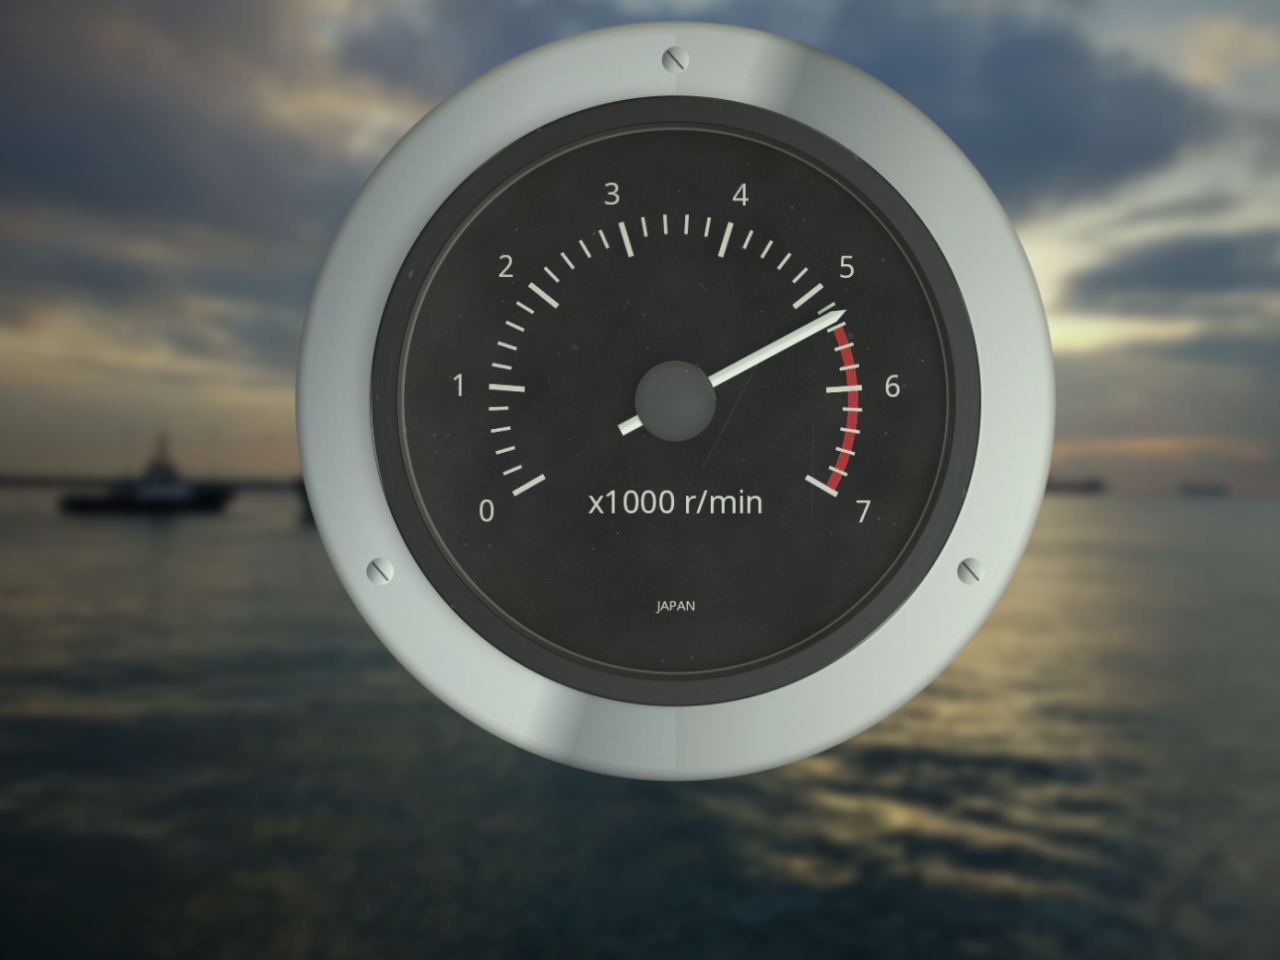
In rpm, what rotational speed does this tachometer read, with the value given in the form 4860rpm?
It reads 5300rpm
